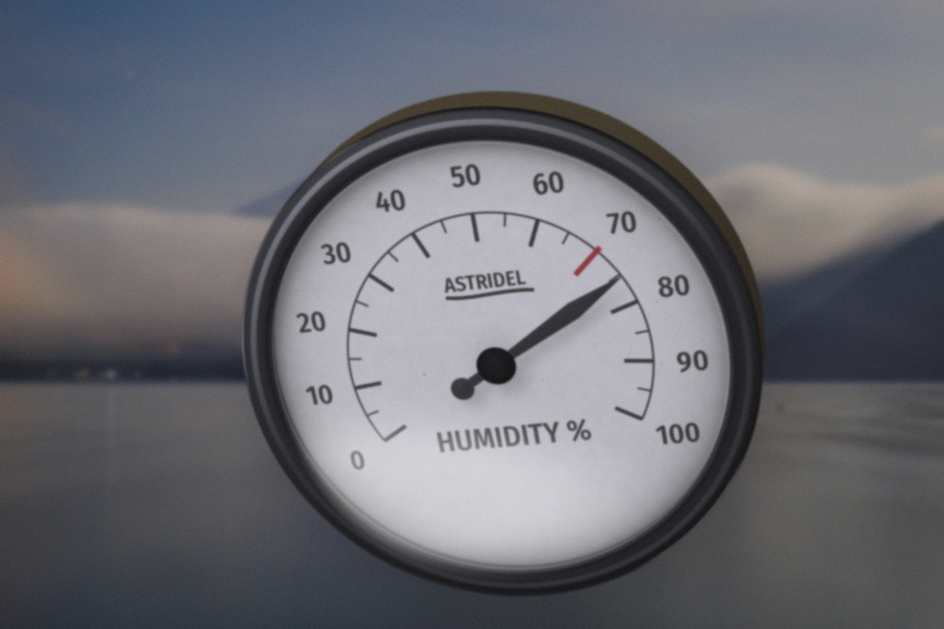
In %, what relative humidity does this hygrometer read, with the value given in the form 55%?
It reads 75%
